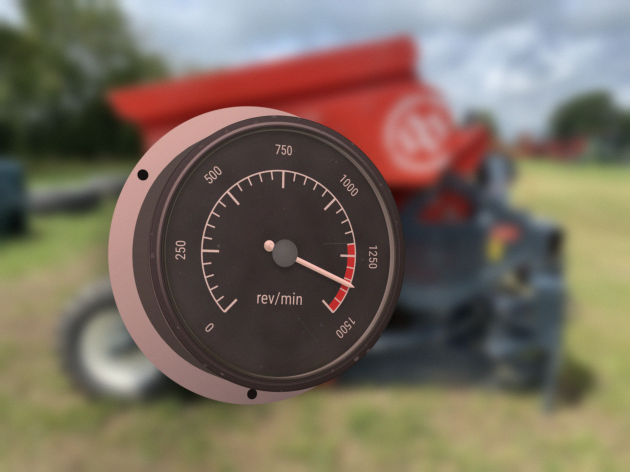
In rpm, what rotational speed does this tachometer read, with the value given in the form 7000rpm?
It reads 1375rpm
